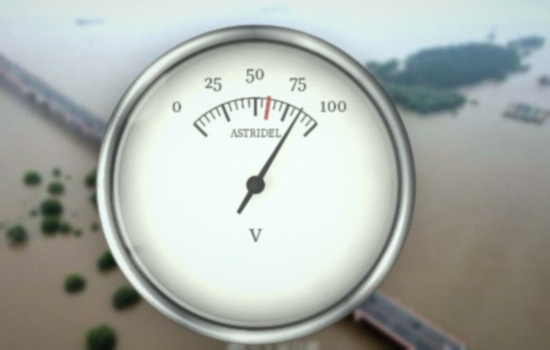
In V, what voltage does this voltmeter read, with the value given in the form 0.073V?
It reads 85V
